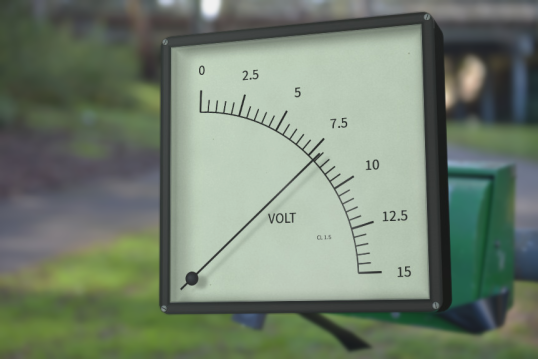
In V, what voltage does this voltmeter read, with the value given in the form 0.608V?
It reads 8V
